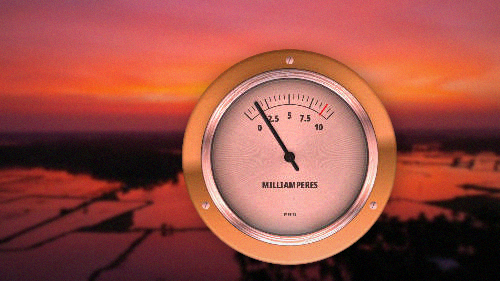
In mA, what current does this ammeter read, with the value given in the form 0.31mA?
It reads 1.5mA
